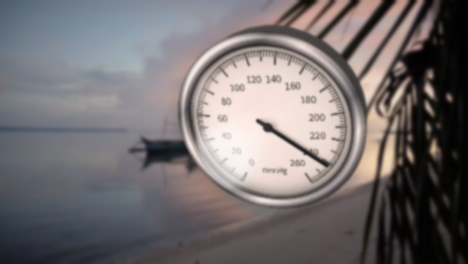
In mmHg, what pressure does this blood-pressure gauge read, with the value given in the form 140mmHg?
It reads 240mmHg
